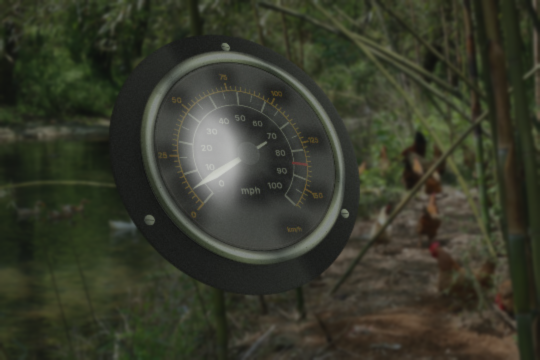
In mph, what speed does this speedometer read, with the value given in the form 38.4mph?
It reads 5mph
